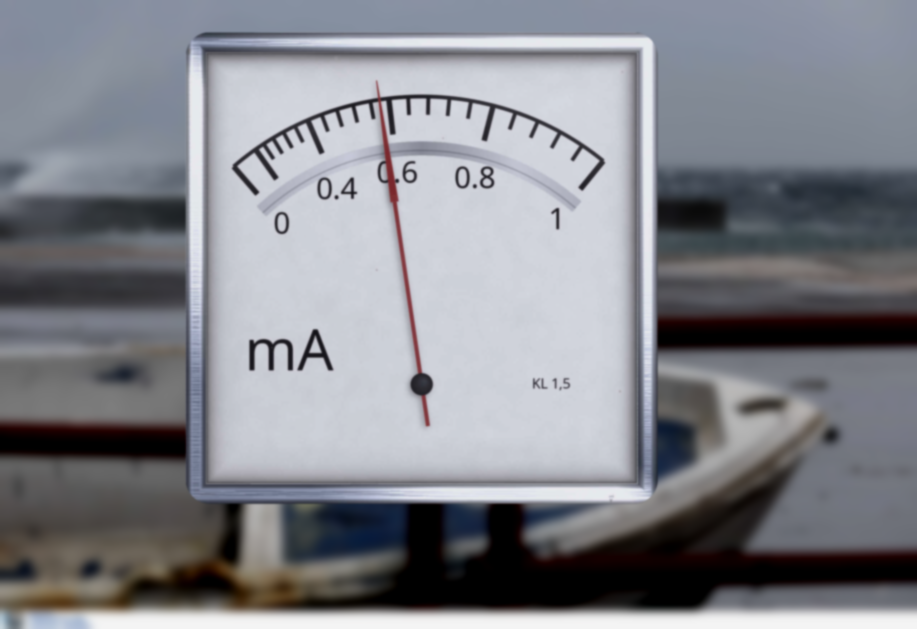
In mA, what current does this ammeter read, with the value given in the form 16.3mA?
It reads 0.58mA
